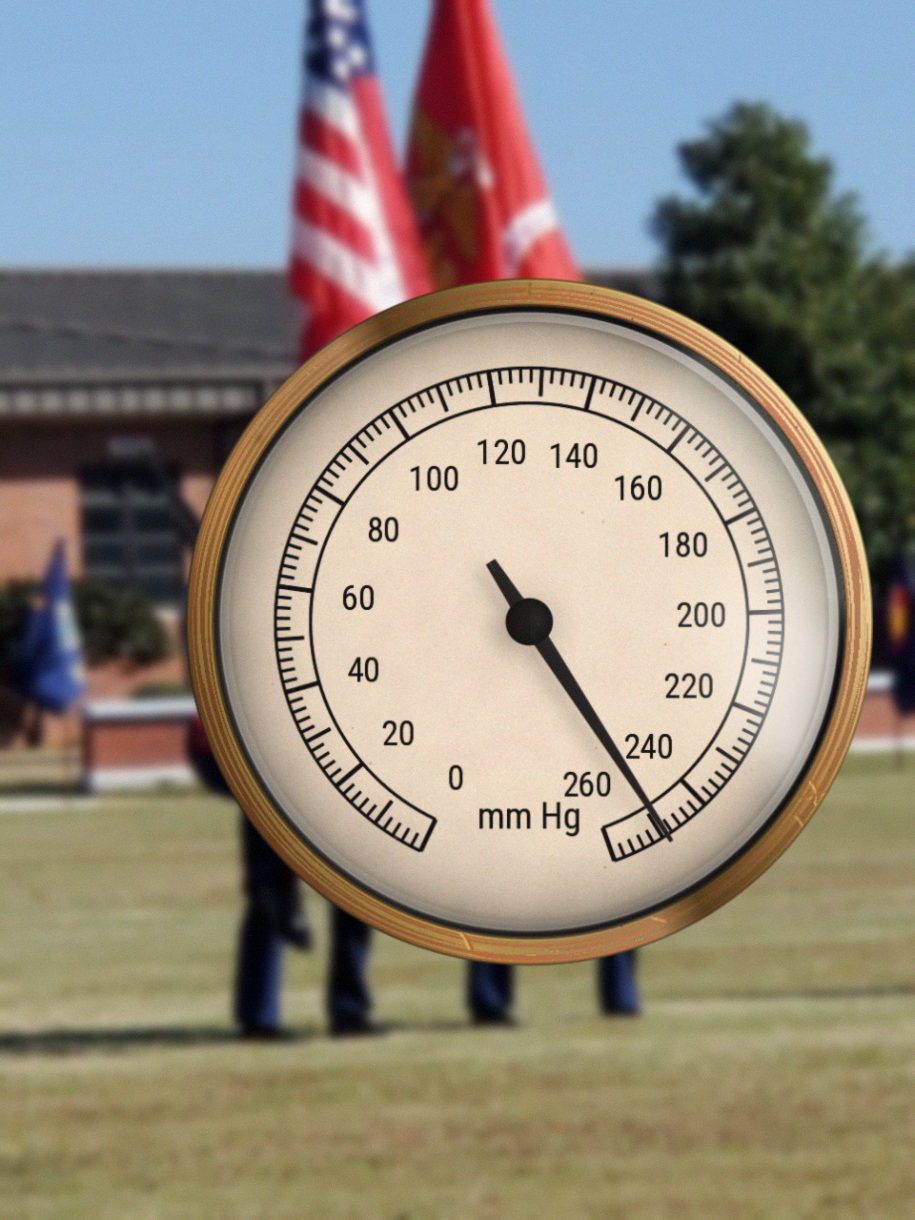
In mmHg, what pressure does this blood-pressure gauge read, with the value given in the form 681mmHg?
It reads 249mmHg
